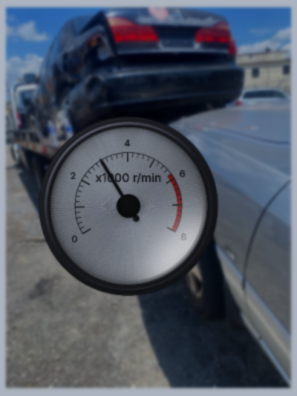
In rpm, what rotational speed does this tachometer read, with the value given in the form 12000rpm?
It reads 3000rpm
